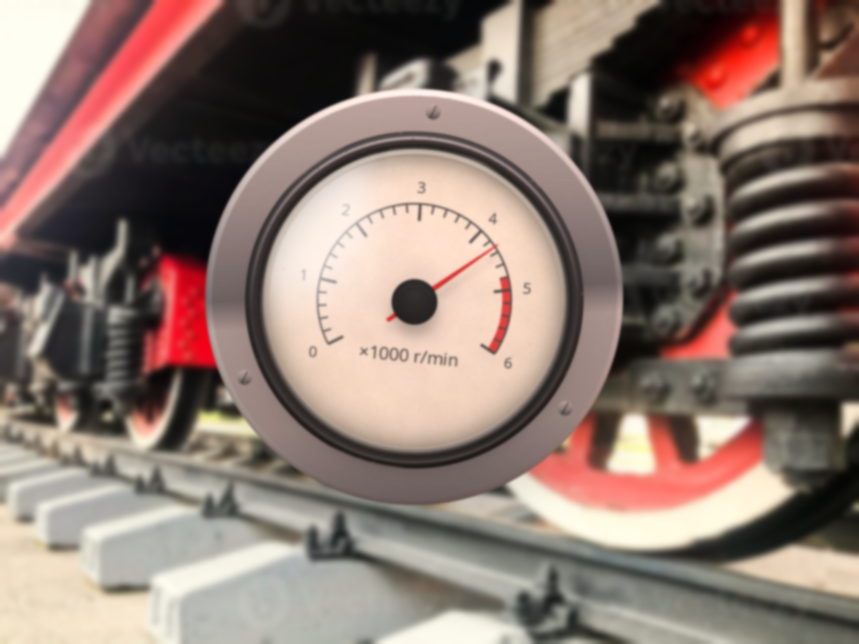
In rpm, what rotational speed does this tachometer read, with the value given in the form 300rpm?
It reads 4300rpm
